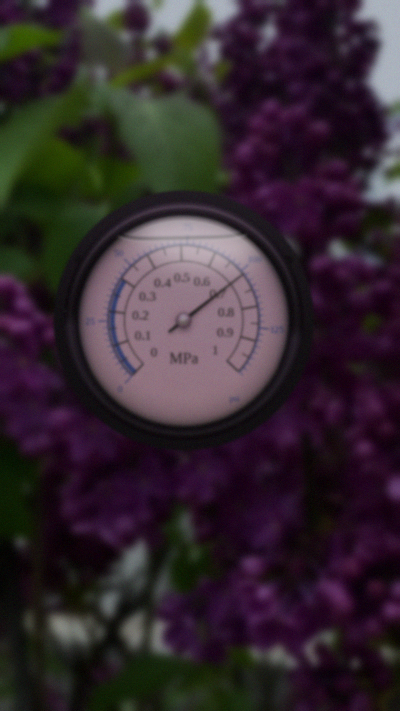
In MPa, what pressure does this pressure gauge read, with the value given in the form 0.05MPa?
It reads 0.7MPa
